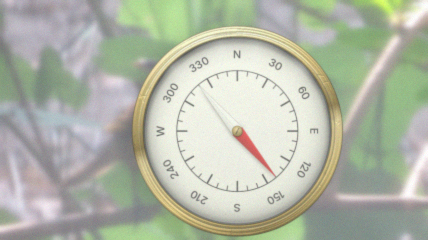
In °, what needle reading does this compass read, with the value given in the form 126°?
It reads 140°
